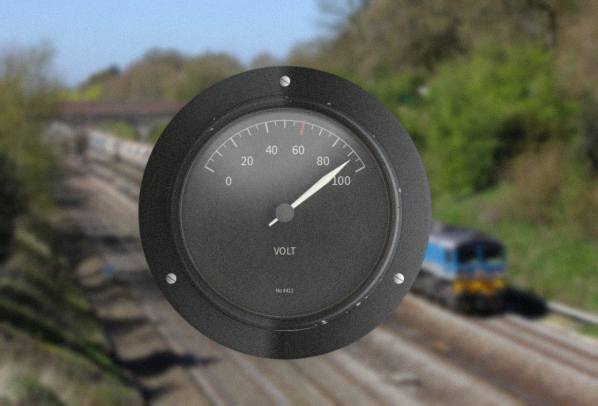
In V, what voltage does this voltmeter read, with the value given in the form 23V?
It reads 92.5V
